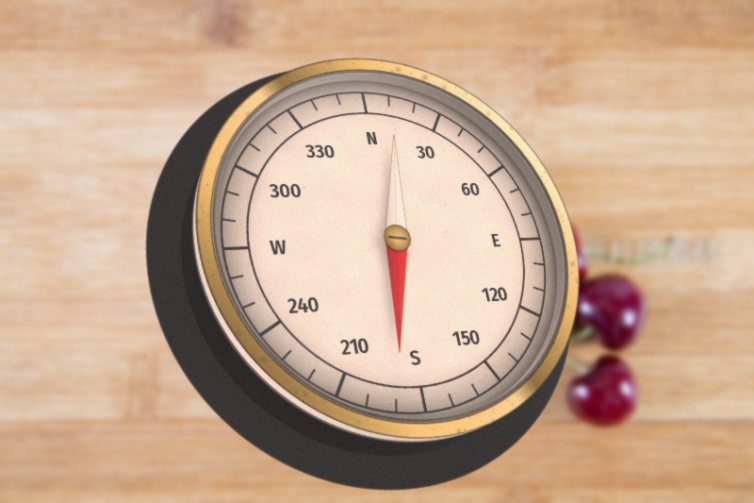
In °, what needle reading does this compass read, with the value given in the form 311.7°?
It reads 190°
